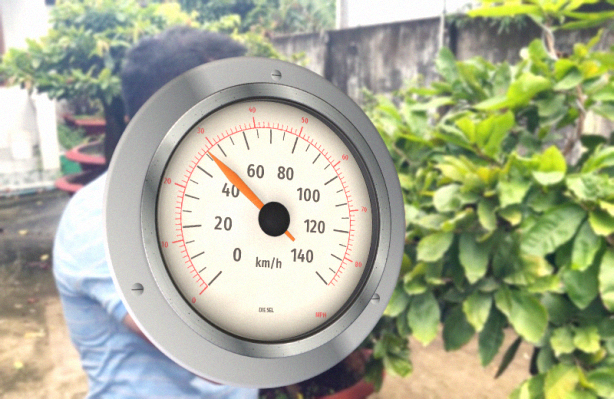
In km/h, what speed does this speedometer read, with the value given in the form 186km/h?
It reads 45km/h
